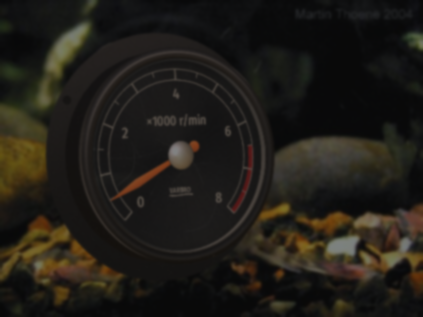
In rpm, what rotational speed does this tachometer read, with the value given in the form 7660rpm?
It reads 500rpm
